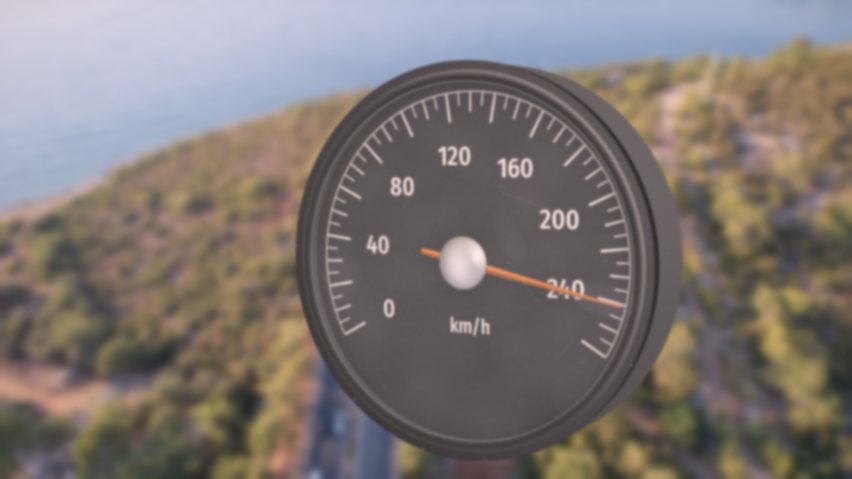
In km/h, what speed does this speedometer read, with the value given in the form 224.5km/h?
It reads 240km/h
